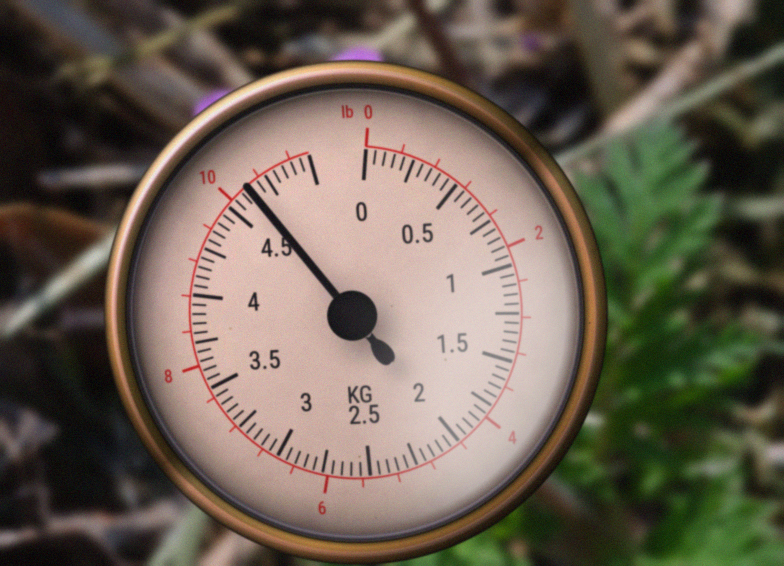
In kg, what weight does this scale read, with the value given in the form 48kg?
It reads 4.65kg
